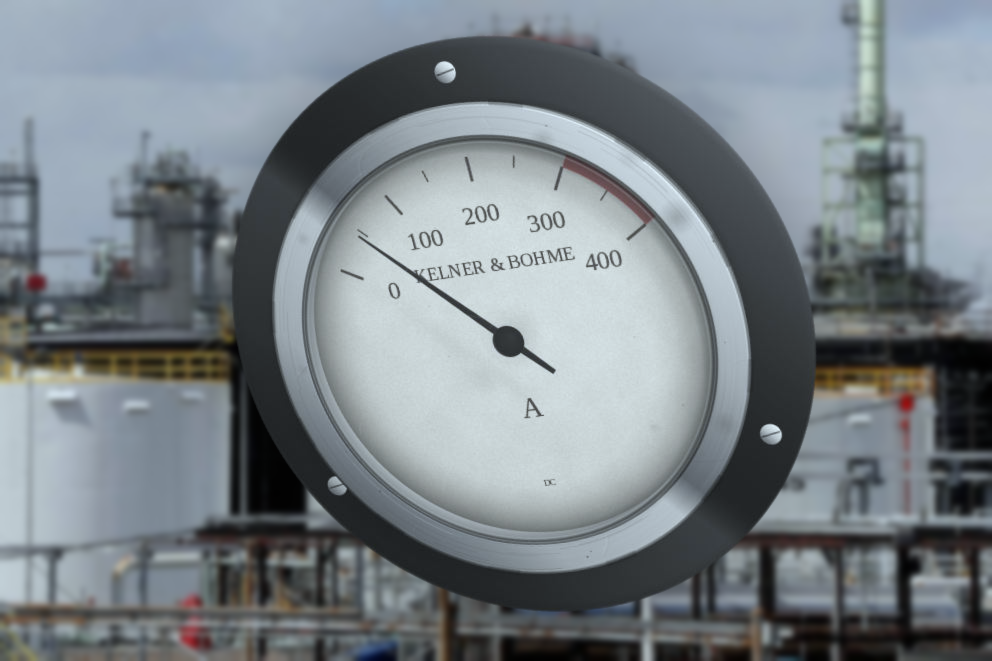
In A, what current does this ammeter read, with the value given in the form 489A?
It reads 50A
